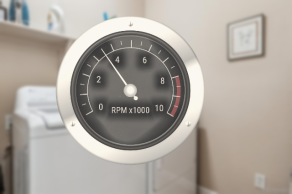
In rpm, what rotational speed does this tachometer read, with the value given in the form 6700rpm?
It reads 3500rpm
